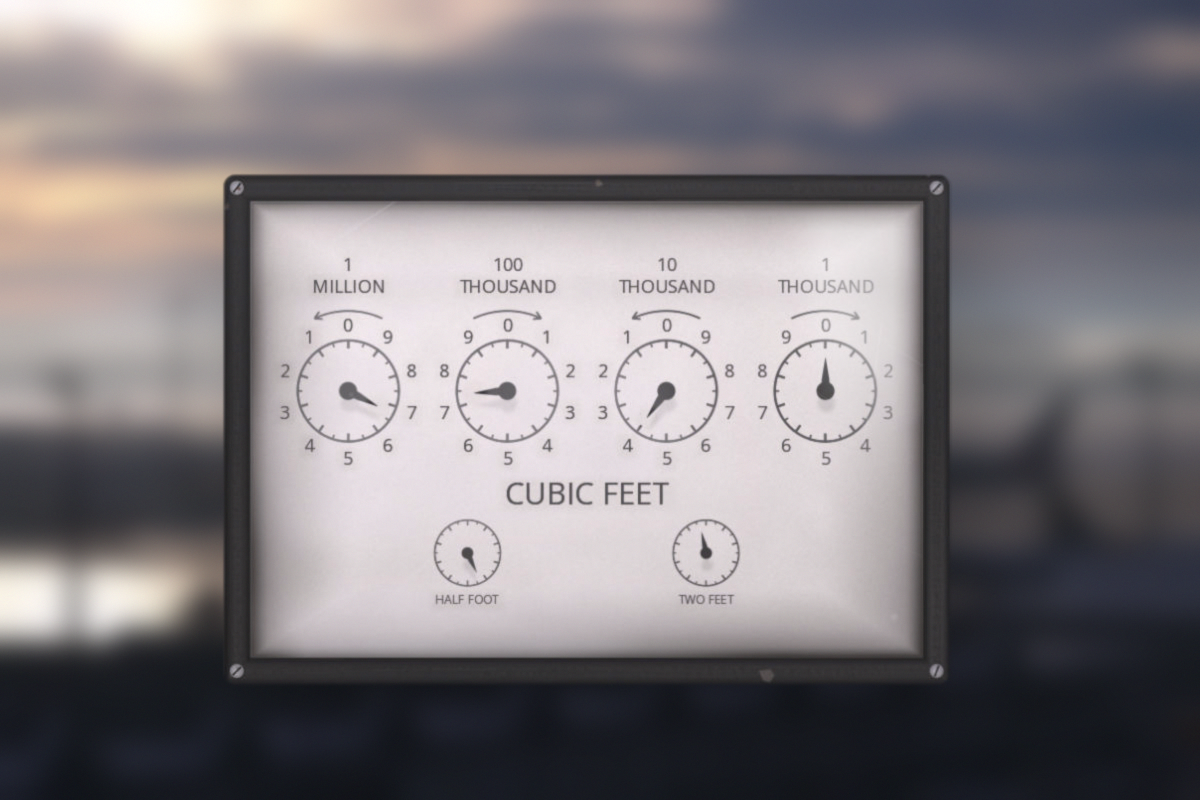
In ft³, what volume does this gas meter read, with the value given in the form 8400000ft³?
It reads 674000ft³
